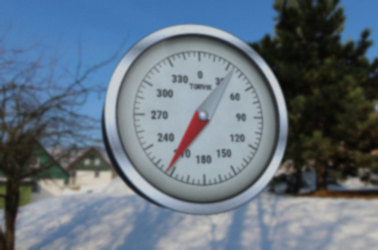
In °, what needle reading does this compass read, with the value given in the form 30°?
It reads 215°
